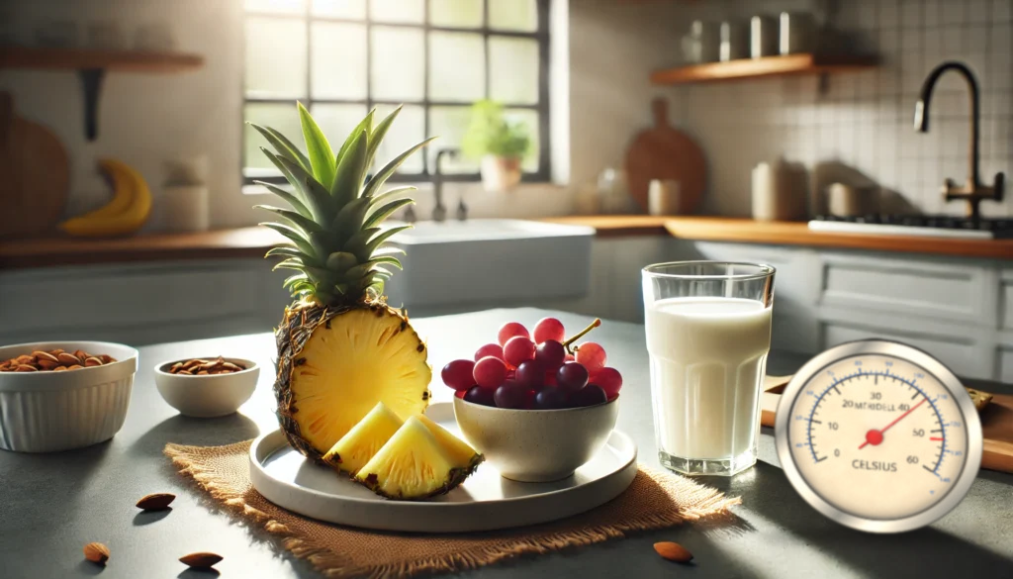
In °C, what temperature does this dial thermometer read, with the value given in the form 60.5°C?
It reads 42°C
